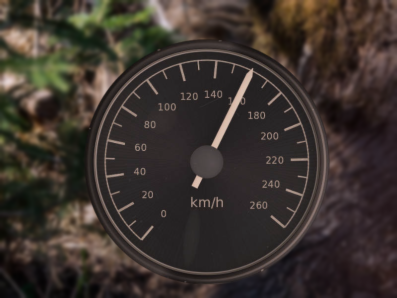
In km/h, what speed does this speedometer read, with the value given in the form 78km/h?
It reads 160km/h
